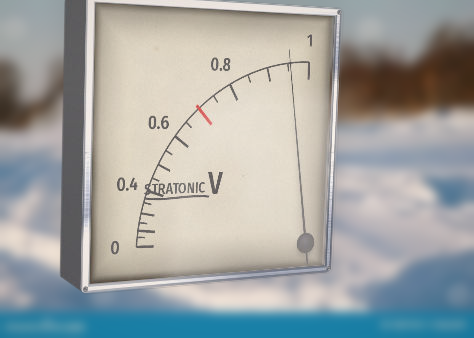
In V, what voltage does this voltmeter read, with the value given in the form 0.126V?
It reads 0.95V
